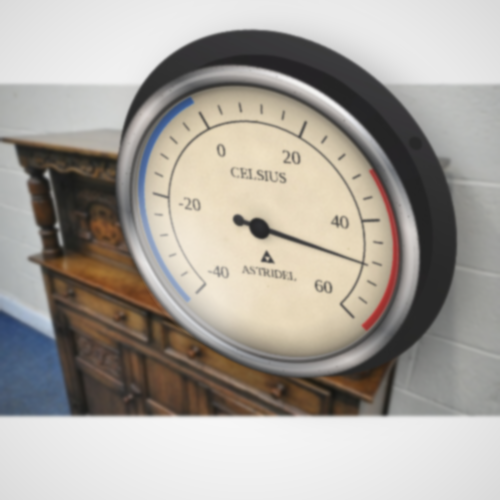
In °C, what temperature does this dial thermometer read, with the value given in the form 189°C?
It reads 48°C
